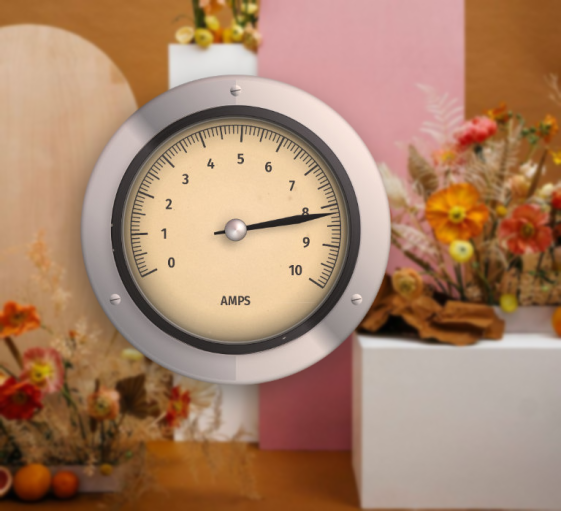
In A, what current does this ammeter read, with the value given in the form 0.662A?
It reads 8.2A
